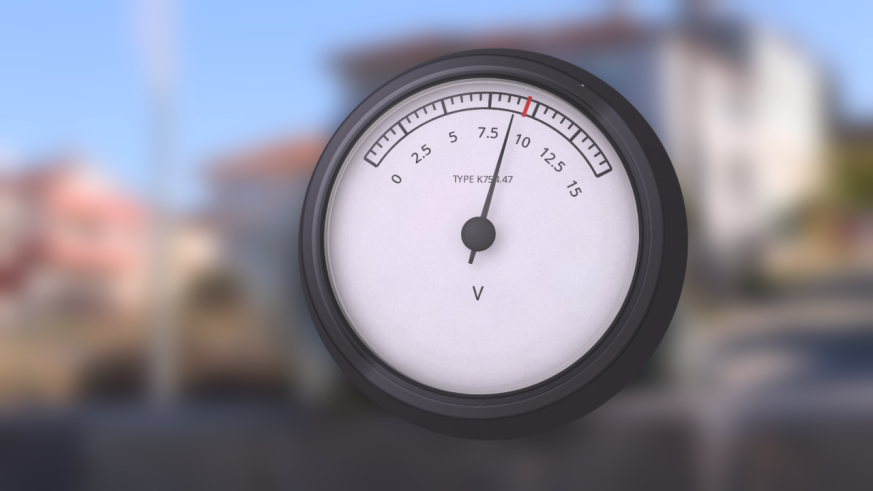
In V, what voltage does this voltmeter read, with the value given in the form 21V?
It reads 9V
